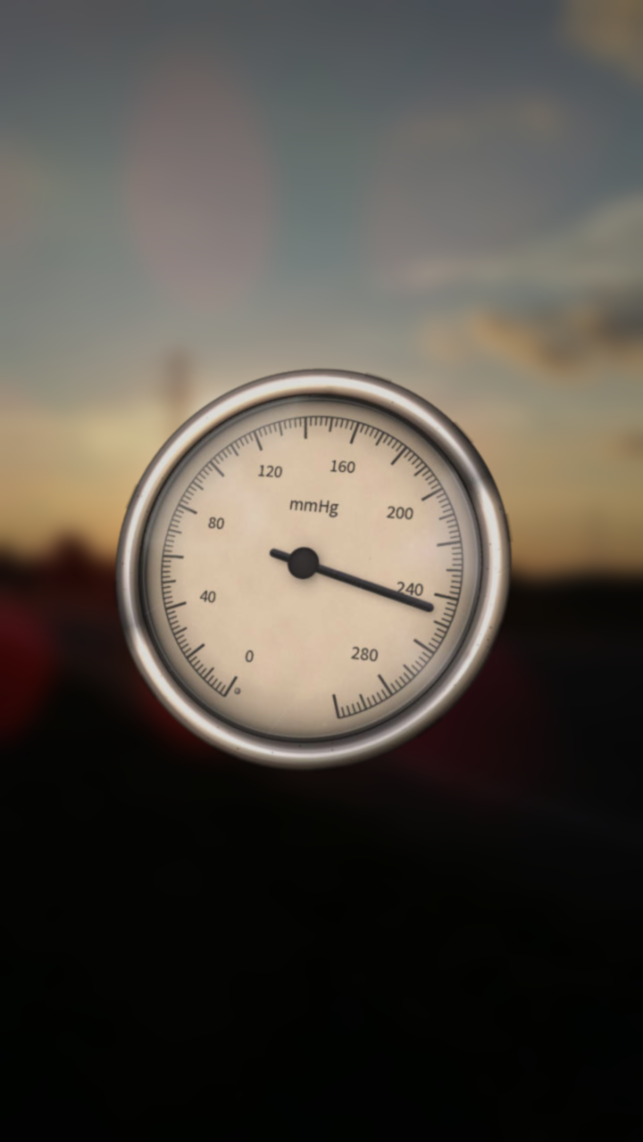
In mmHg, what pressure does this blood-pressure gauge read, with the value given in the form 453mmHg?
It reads 246mmHg
